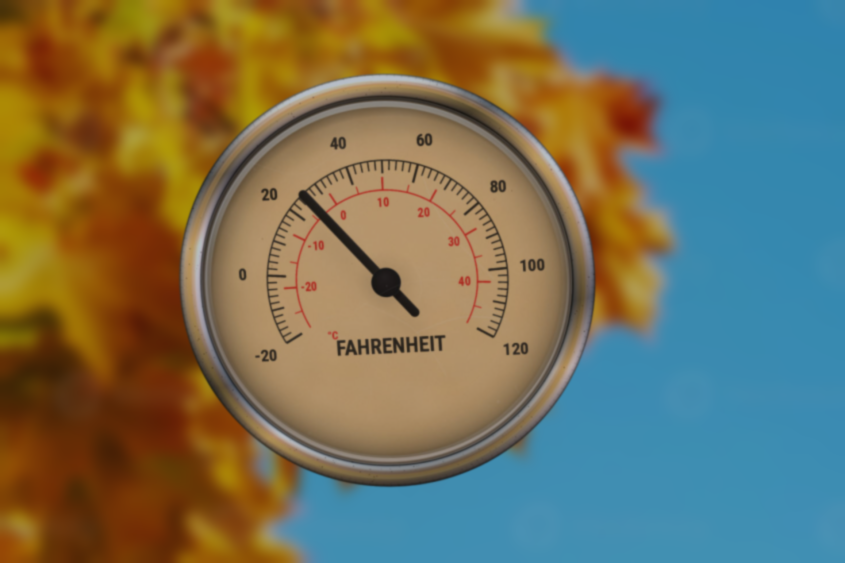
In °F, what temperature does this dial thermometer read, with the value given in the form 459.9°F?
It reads 26°F
